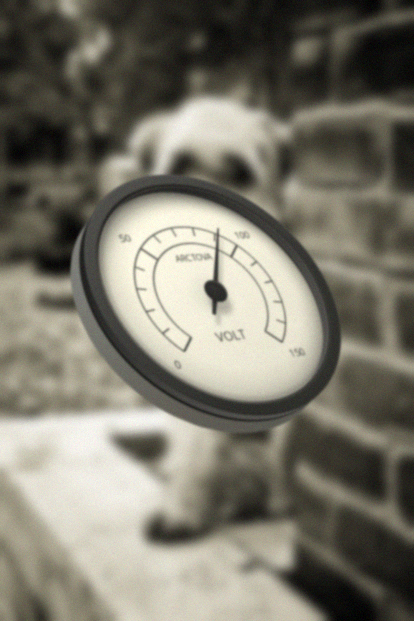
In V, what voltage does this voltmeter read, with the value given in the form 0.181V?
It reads 90V
